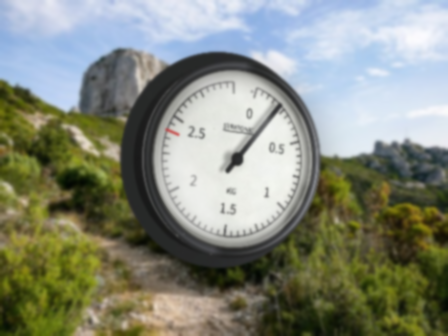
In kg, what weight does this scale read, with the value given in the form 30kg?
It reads 0.2kg
